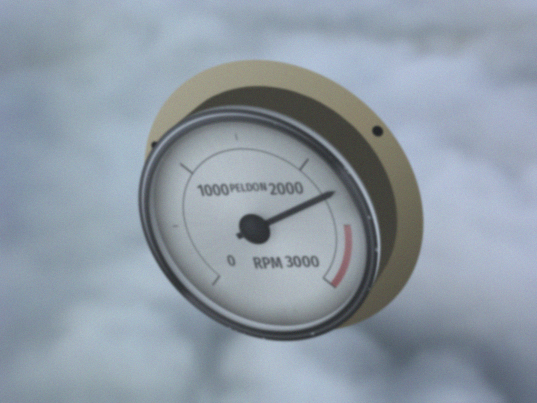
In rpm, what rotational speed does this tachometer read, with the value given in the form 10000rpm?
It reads 2250rpm
